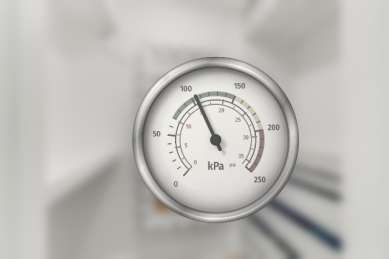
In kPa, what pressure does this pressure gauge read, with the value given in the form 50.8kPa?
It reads 105kPa
